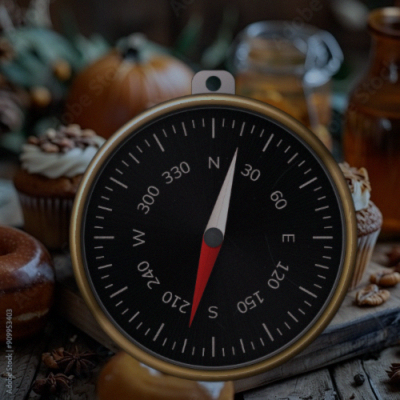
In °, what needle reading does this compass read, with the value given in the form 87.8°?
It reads 195°
